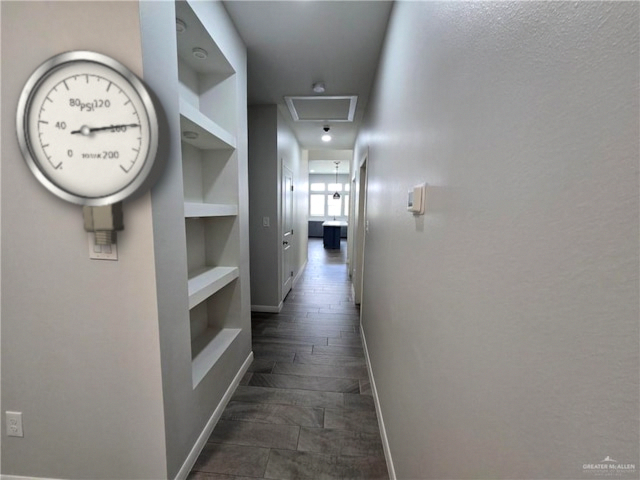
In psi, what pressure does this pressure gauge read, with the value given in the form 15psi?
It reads 160psi
